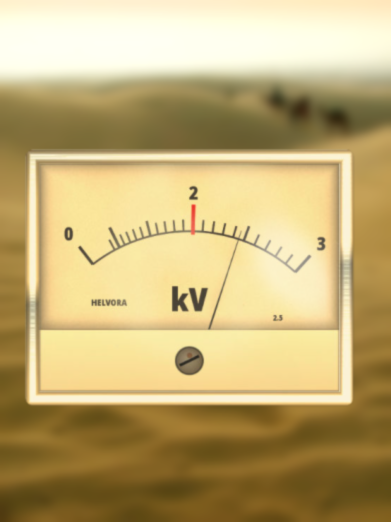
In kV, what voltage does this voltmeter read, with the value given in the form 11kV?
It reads 2.45kV
